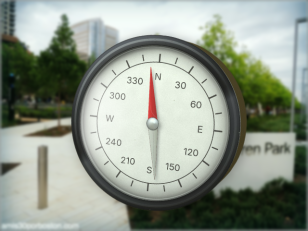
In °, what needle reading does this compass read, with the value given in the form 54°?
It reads 352.5°
